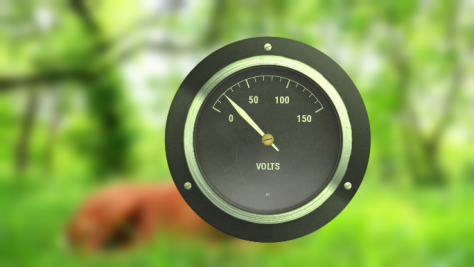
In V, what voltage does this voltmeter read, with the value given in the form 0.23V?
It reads 20V
